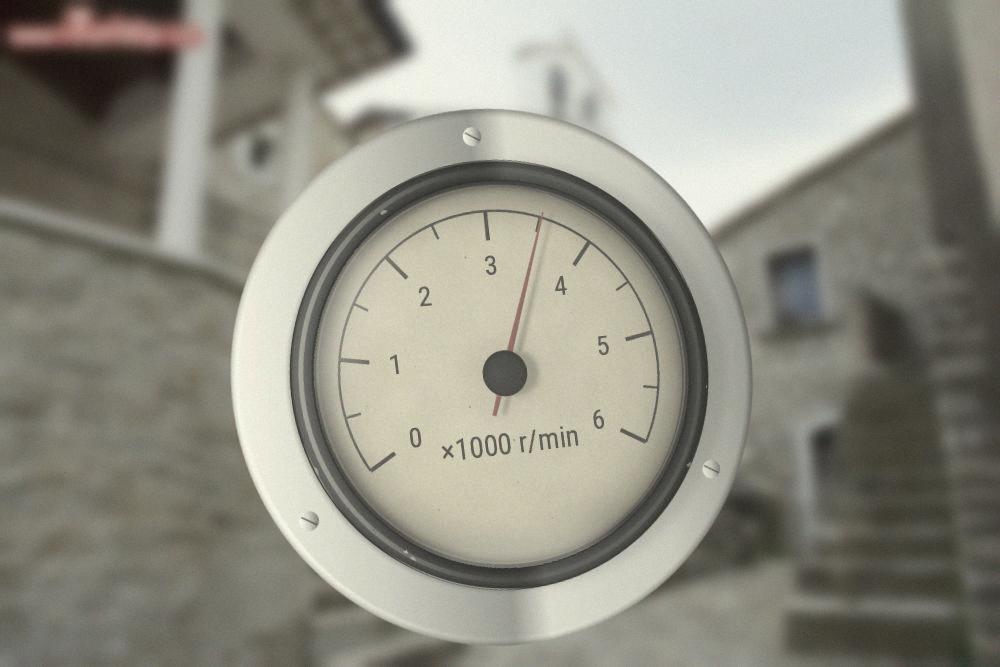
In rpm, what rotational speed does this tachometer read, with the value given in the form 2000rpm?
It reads 3500rpm
